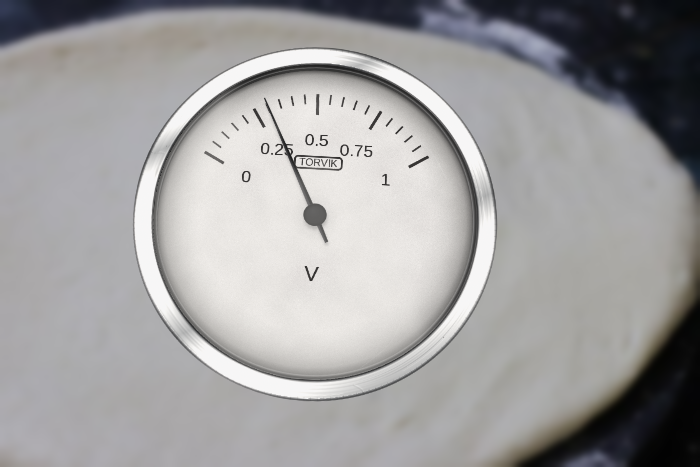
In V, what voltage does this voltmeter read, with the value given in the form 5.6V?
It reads 0.3V
